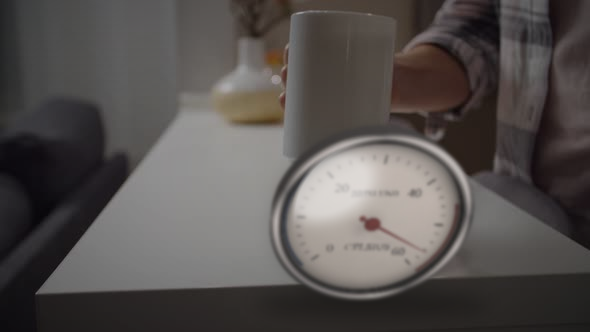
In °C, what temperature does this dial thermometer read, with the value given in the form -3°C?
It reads 56°C
